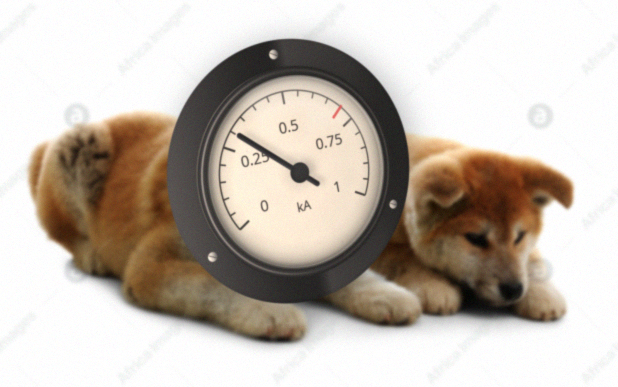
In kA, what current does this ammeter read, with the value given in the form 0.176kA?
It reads 0.3kA
